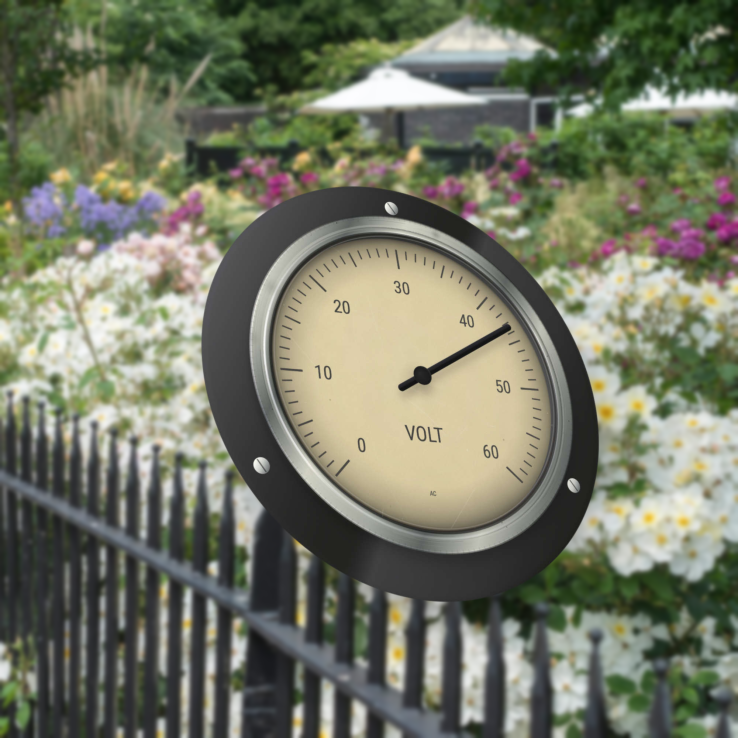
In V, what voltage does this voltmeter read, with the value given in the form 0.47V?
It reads 43.5V
